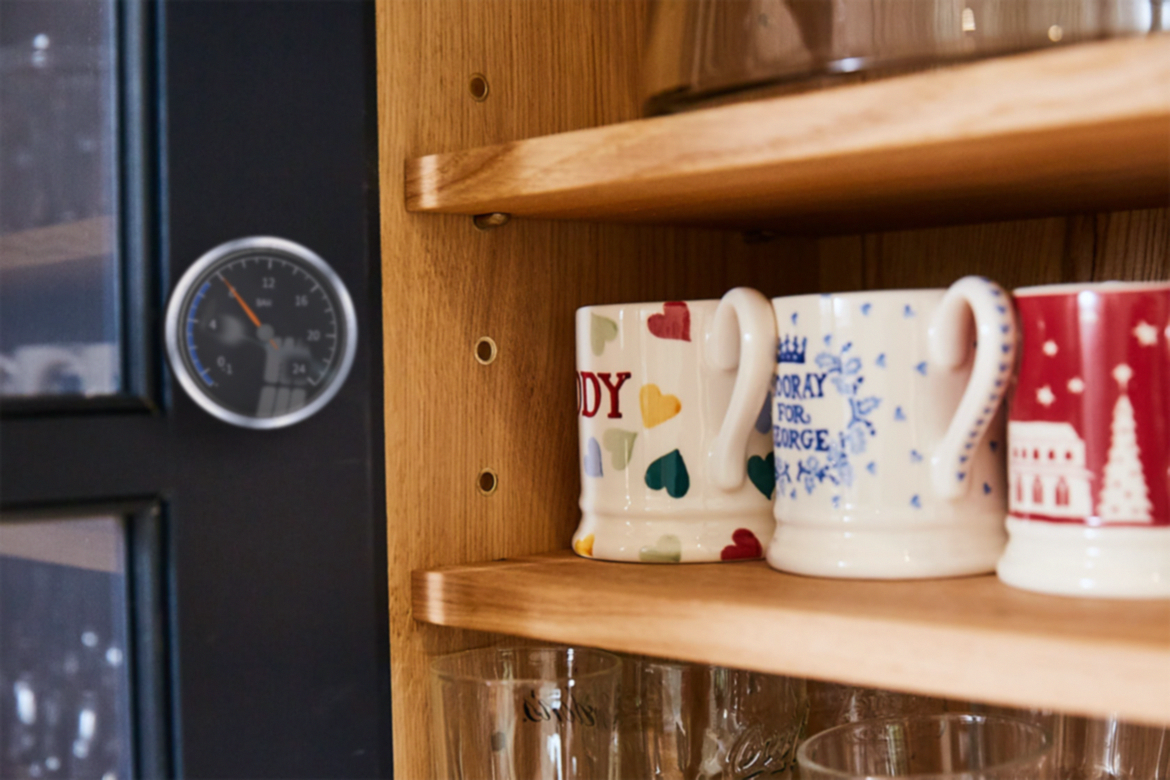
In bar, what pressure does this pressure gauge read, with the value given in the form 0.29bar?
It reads 8bar
